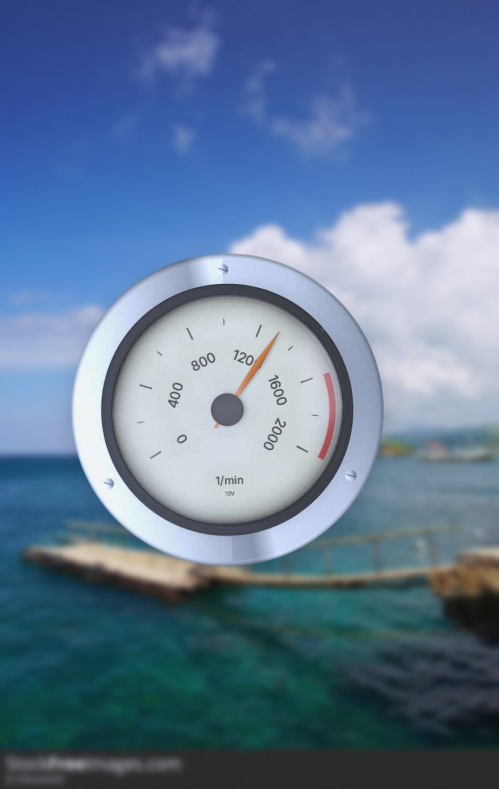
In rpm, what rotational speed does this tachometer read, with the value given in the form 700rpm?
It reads 1300rpm
